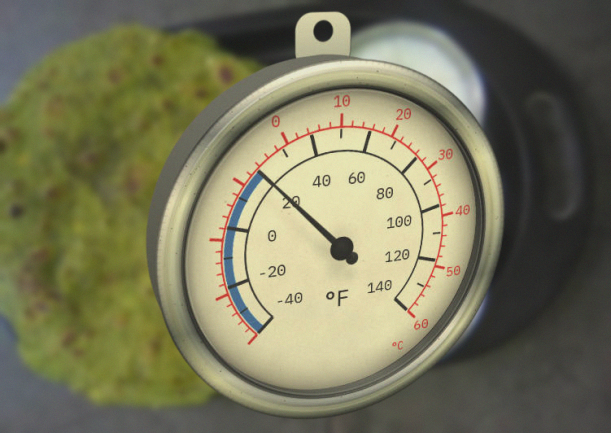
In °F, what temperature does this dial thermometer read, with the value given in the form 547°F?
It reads 20°F
